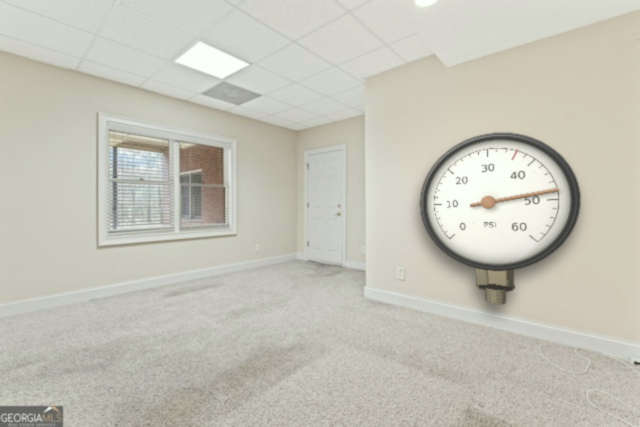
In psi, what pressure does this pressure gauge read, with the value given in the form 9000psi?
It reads 48psi
